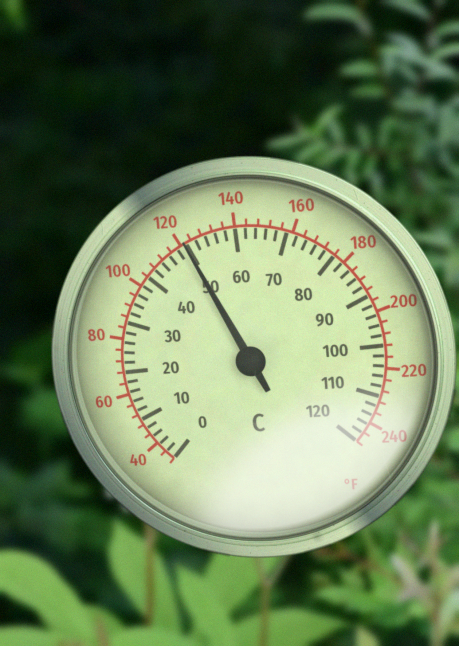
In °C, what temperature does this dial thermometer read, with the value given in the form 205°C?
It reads 50°C
